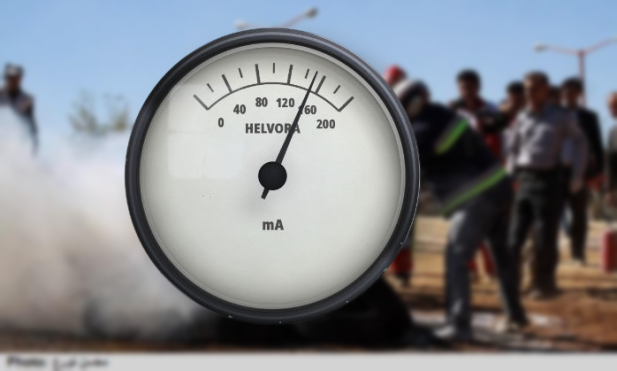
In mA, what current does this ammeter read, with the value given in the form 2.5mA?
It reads 150mA
